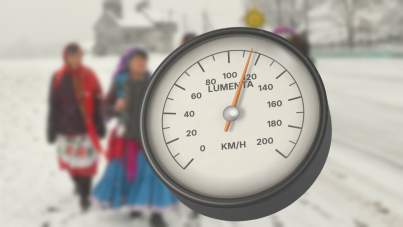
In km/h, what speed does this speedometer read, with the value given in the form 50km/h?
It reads 115km/h
